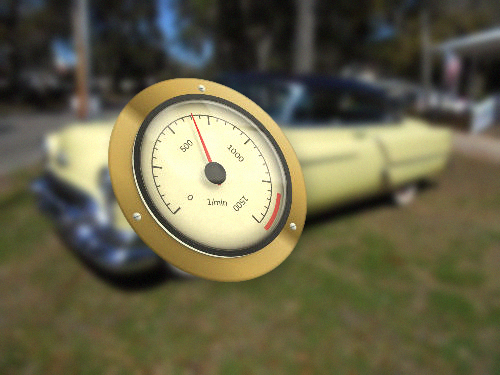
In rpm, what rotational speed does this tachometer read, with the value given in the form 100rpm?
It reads 650rpm
